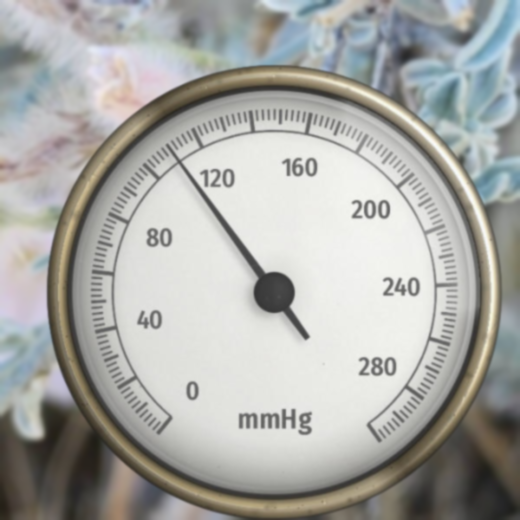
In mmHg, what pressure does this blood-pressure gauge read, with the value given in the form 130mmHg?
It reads 110mmHg
